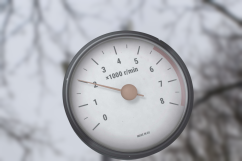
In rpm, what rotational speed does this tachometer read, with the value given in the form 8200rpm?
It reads 2000rpm
